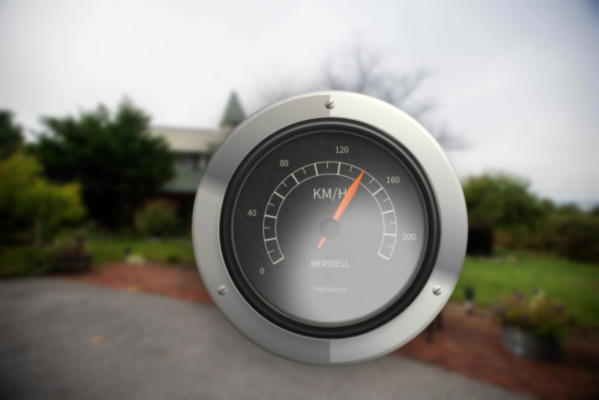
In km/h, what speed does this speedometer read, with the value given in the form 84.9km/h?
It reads 140km/h
